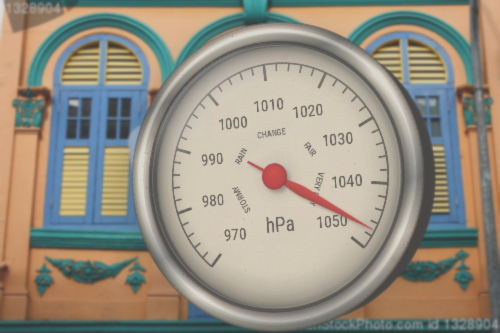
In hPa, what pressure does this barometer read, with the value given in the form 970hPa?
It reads 1047hPa
